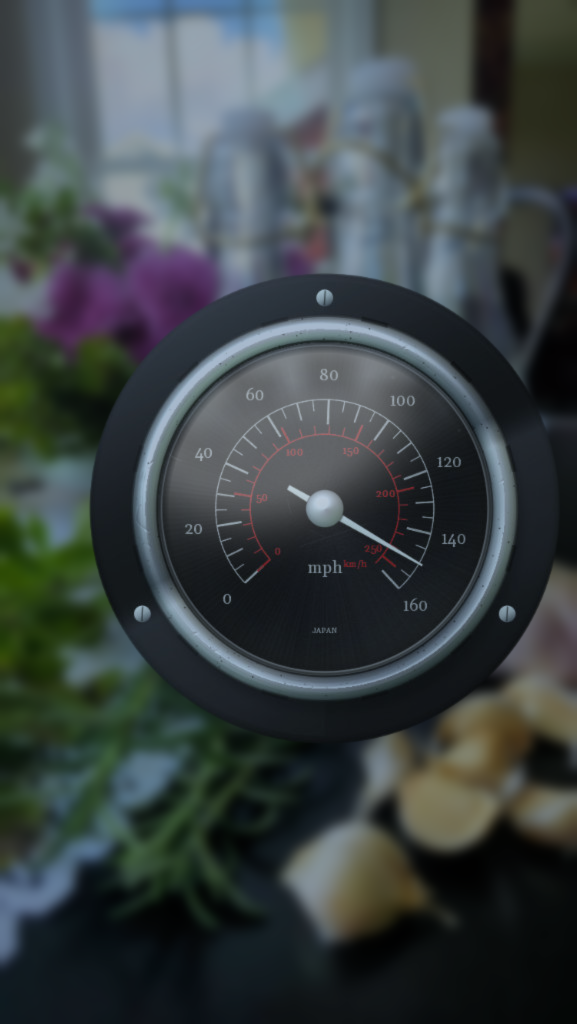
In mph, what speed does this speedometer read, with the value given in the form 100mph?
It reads 150mph
